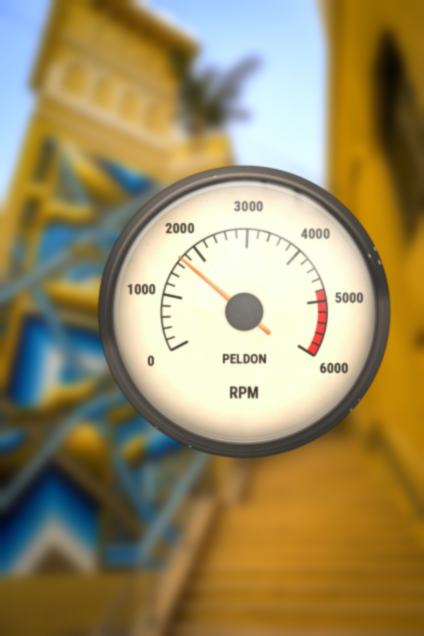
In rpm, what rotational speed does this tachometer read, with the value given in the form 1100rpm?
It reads 1700rpm
